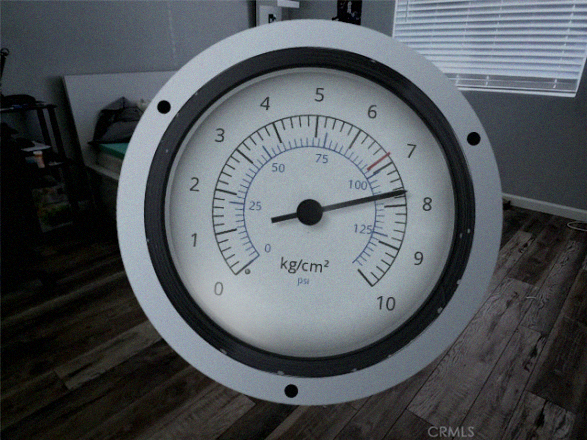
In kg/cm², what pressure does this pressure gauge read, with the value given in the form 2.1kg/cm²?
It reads 7.7kg/cm²
